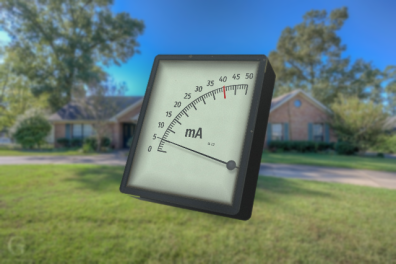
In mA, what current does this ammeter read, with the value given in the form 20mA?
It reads 5mA
